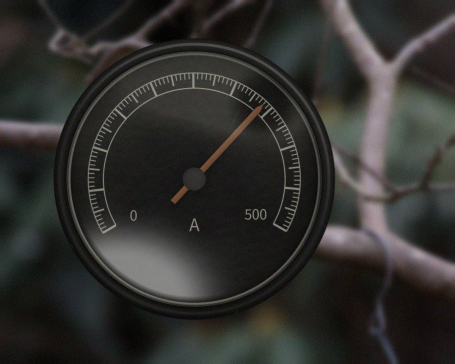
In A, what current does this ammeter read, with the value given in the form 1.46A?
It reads 340A
